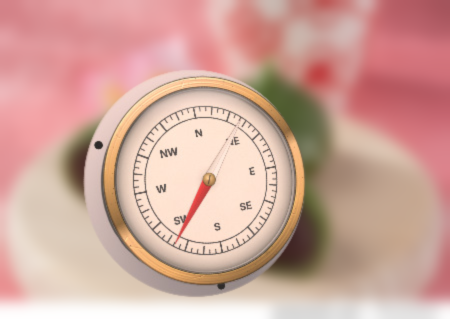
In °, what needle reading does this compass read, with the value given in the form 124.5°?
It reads 220°
